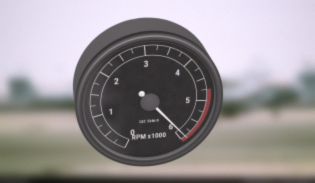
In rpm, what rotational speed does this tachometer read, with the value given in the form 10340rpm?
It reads 5875rpm
